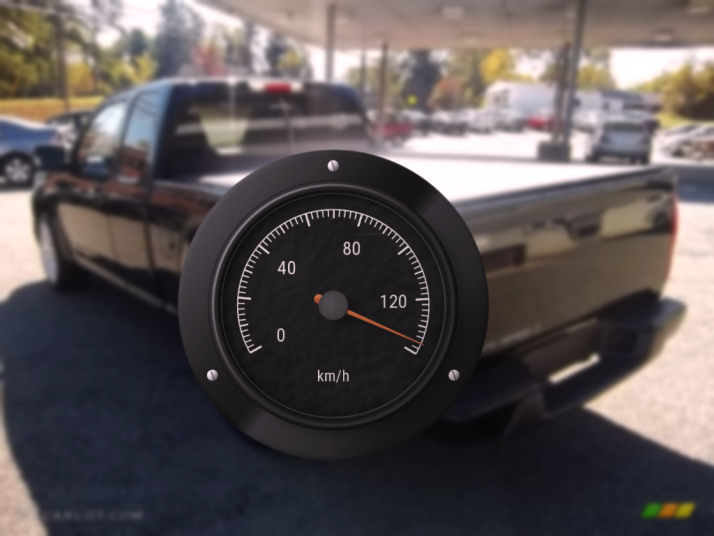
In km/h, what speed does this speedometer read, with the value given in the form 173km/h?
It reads 136km/h
